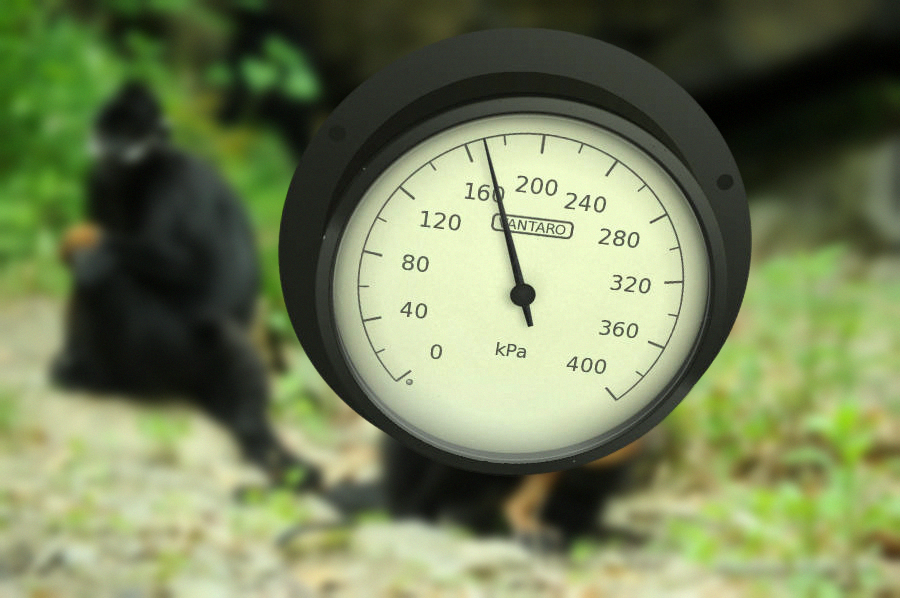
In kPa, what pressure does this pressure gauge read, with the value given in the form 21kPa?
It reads 170kPa
